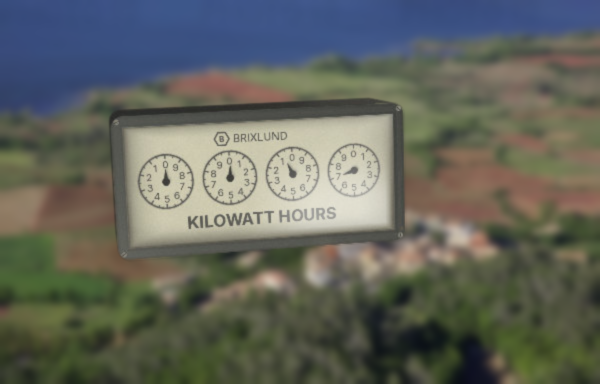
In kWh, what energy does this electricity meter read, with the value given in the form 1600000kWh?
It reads 7kWh
